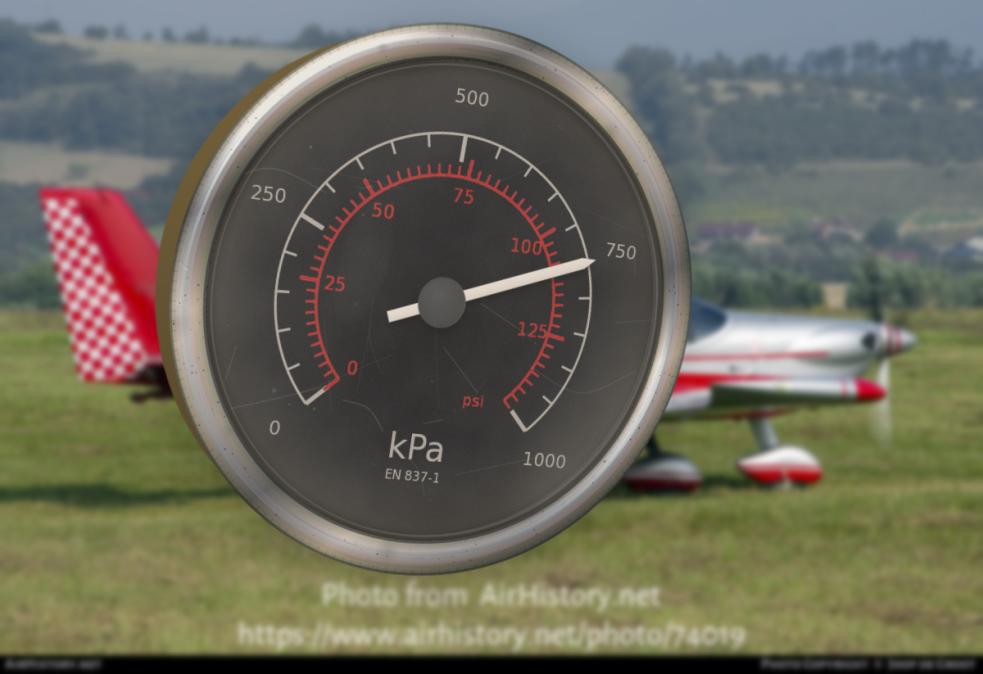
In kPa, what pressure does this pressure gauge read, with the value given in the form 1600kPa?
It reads 750kPa
